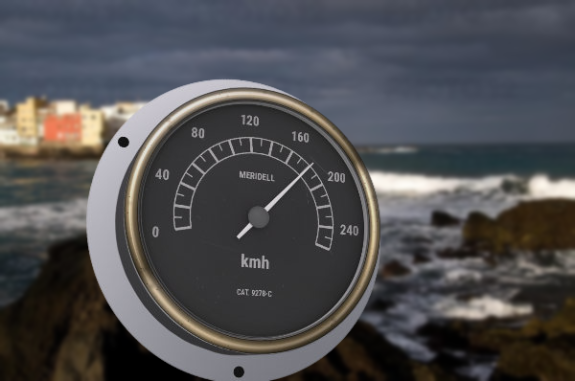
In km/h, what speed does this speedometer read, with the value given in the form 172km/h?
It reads 180km/h
